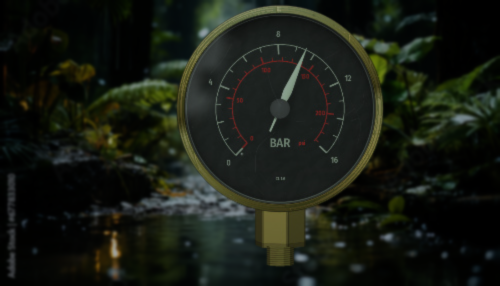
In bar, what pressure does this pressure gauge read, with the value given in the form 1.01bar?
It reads 9.5bar
